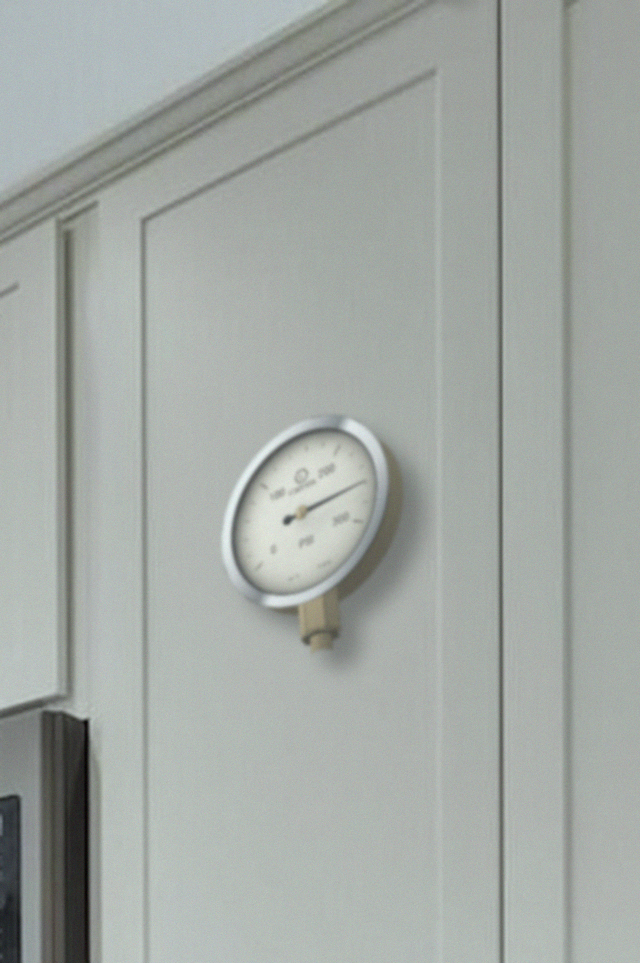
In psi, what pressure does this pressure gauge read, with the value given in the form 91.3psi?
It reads 260psi
